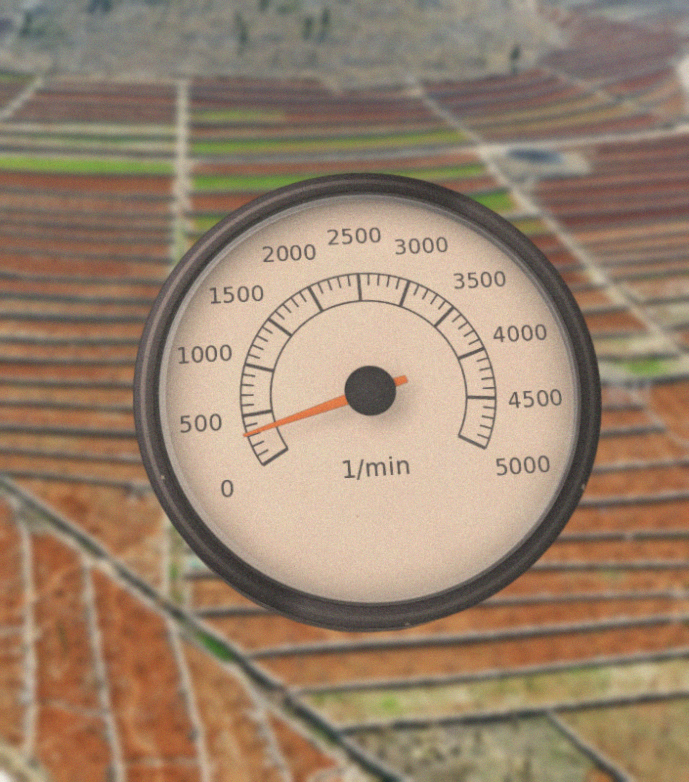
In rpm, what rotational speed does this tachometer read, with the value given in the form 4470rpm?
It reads 300rpm
